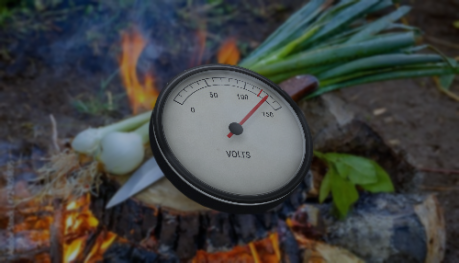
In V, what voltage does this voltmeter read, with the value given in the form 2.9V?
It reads 130V
